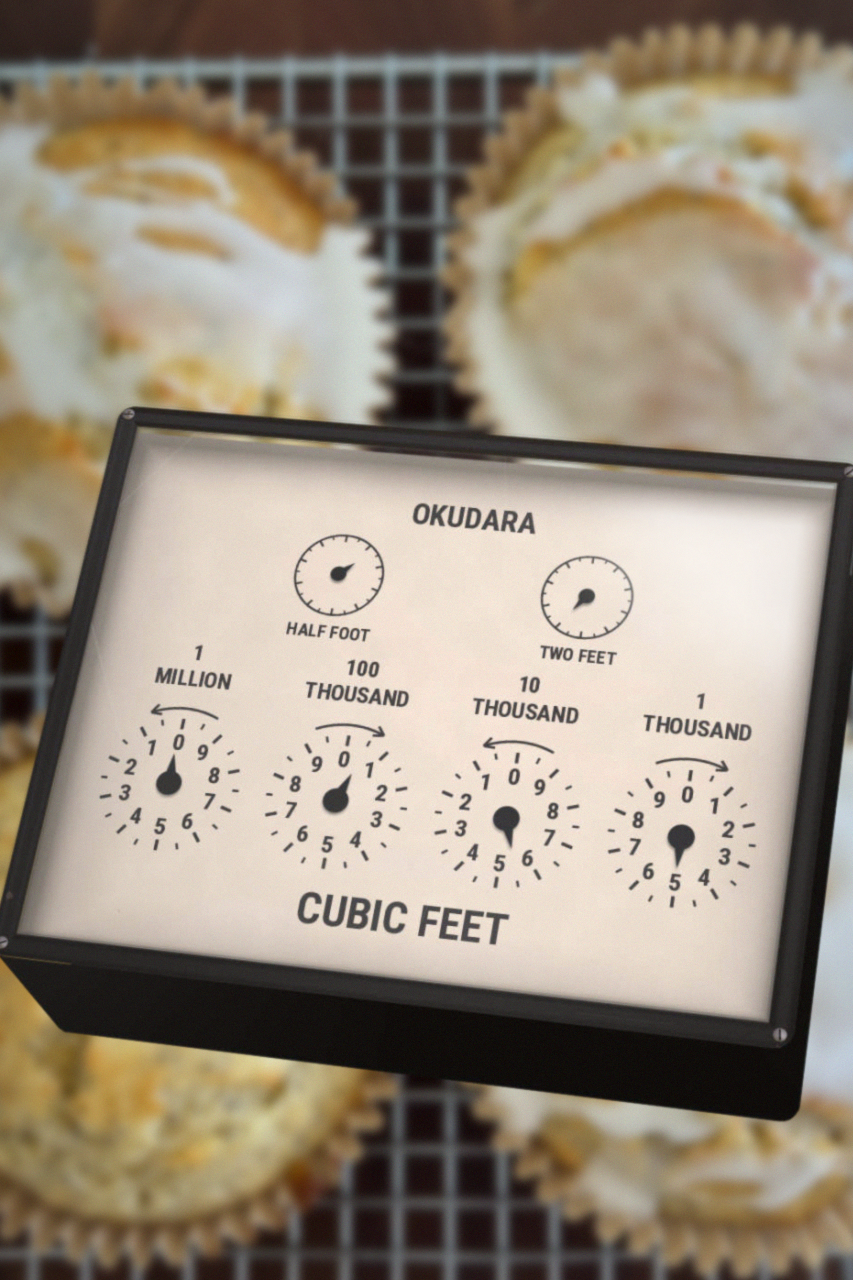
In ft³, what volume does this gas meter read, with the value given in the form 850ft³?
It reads 5500ft³
